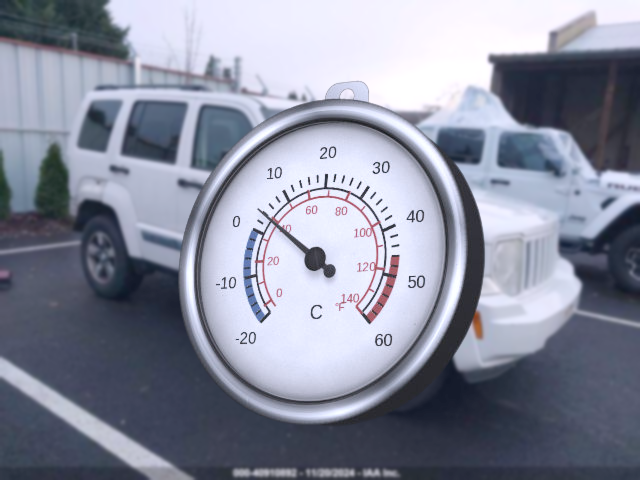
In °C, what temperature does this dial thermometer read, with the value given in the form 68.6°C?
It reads 4°C
